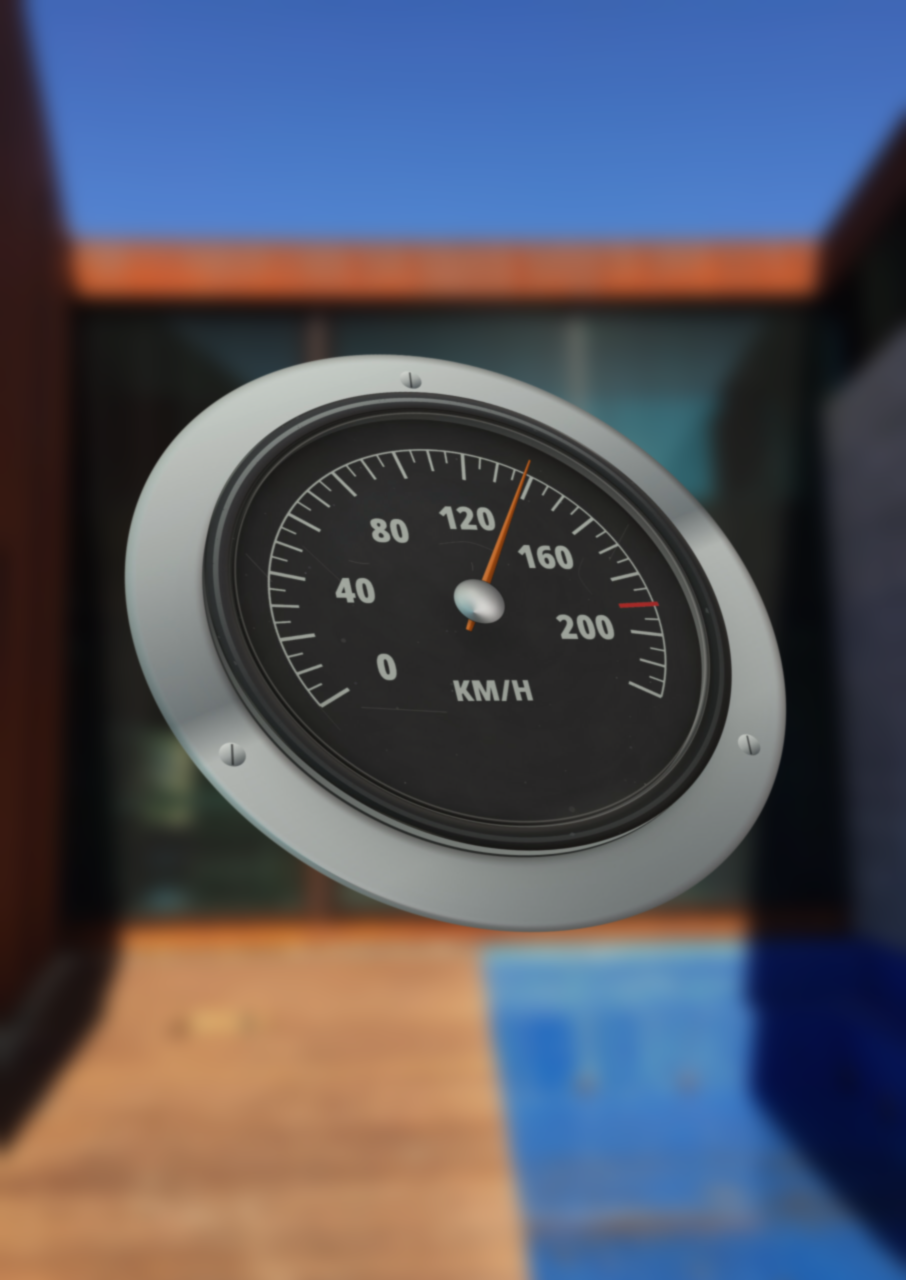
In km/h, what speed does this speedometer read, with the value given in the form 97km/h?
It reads 137.5km/h
